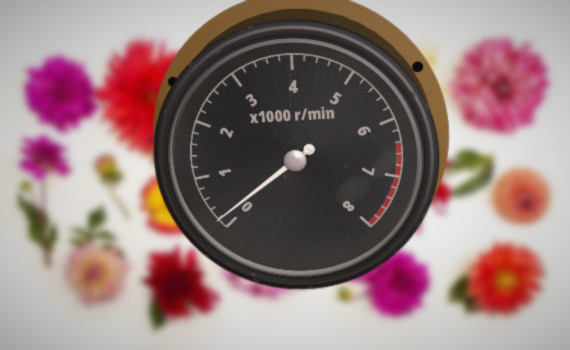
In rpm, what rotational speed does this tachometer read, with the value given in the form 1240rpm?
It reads 200rpm
